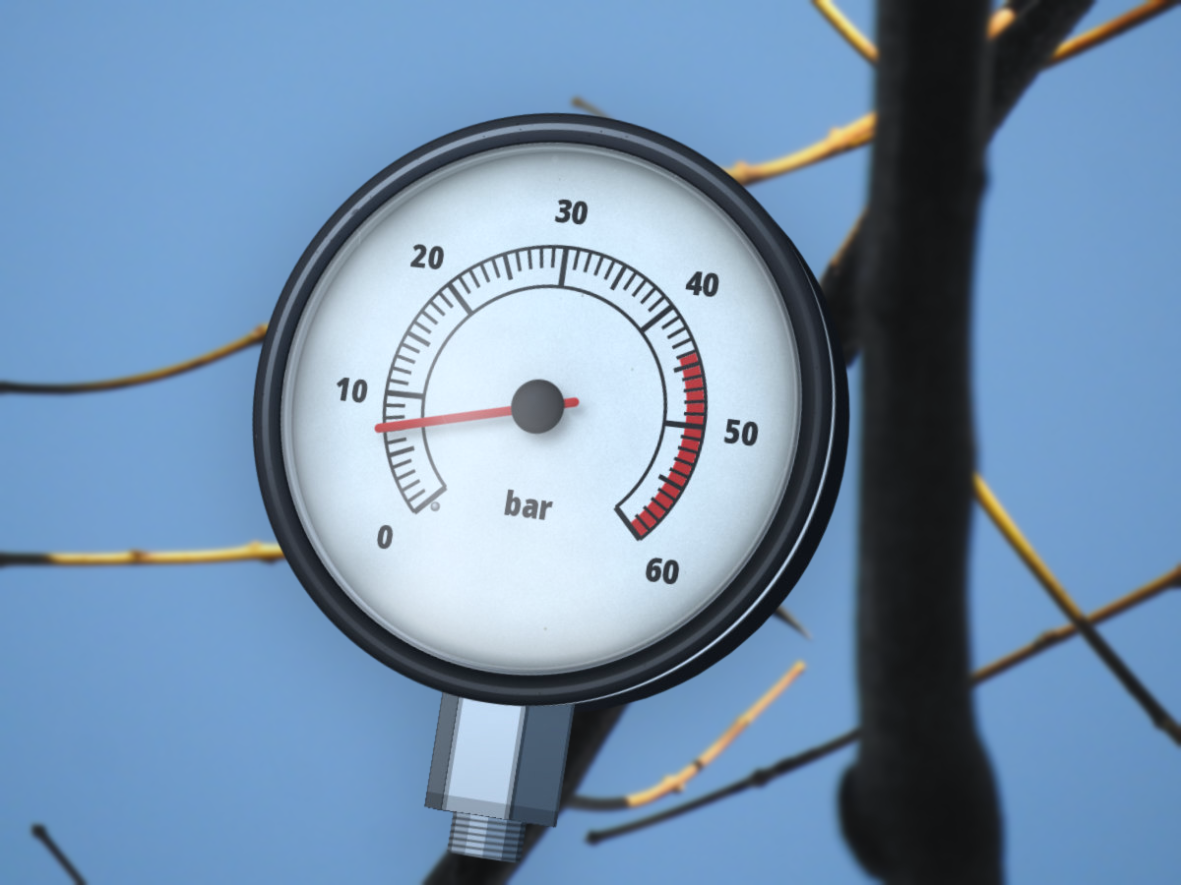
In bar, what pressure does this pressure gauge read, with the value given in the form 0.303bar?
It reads 7bar
